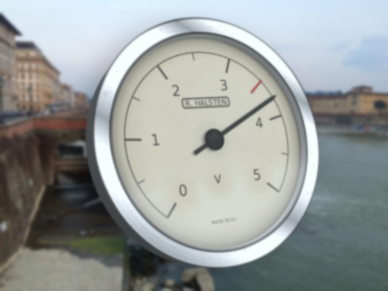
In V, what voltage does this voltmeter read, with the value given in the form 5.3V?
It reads 3.75V
